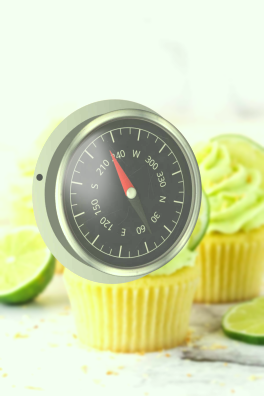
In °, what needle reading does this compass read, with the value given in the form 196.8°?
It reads 230°
